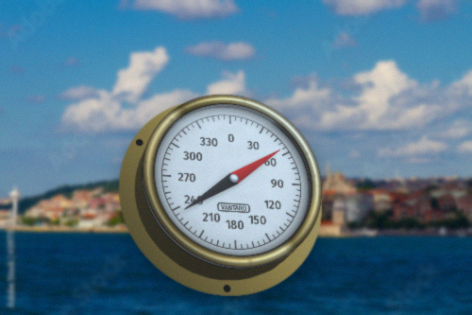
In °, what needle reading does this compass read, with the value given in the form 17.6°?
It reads 55°
